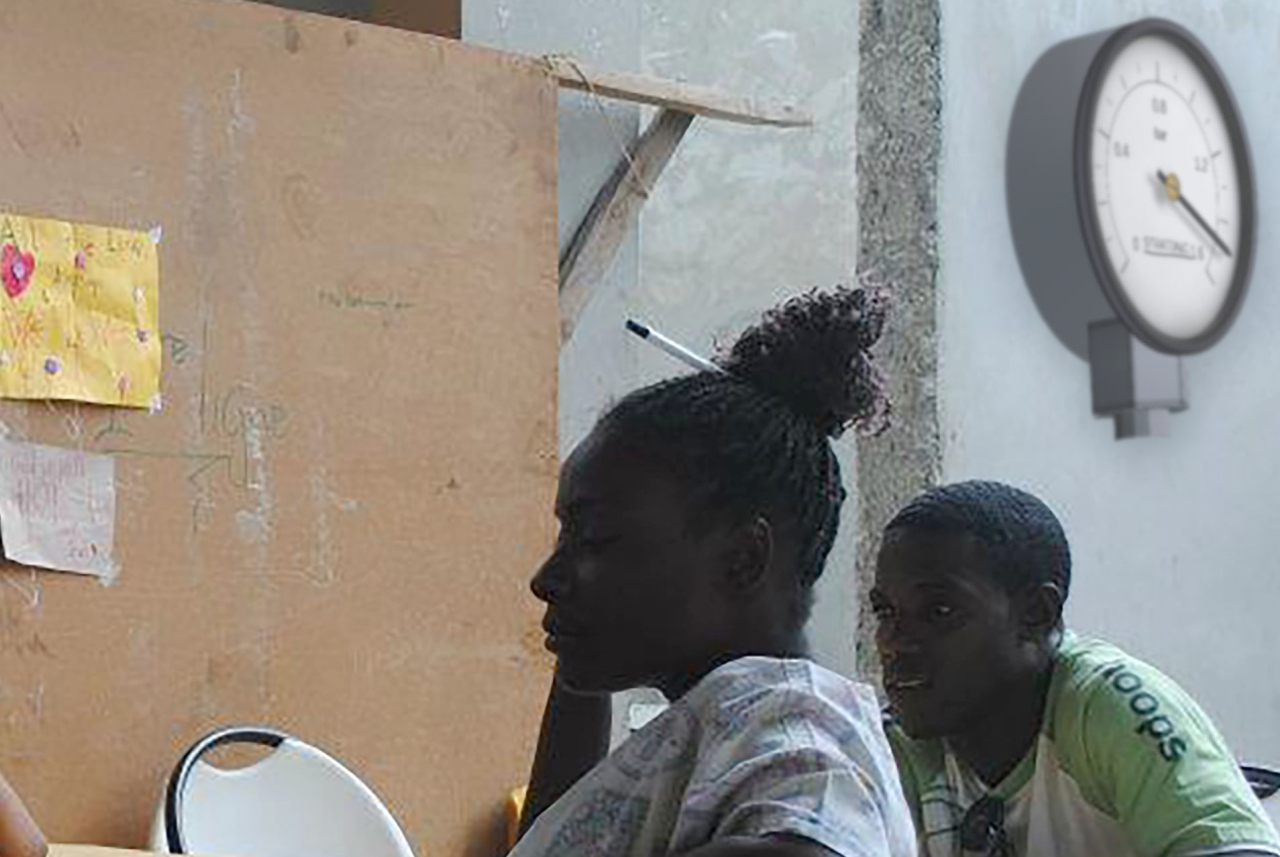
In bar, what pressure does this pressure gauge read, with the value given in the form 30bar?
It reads 1.5bar
